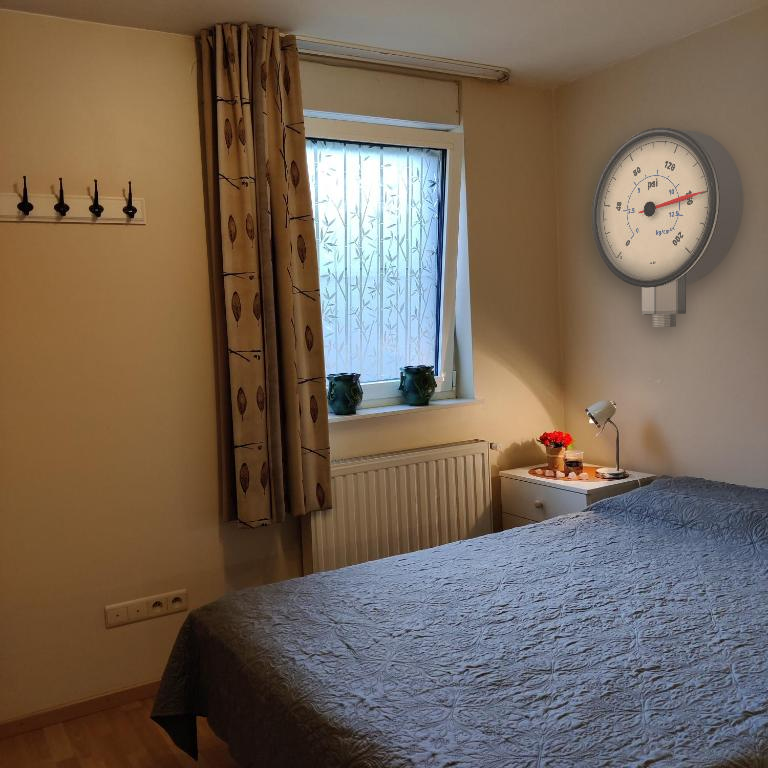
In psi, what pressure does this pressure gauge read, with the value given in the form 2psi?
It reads 160psi
